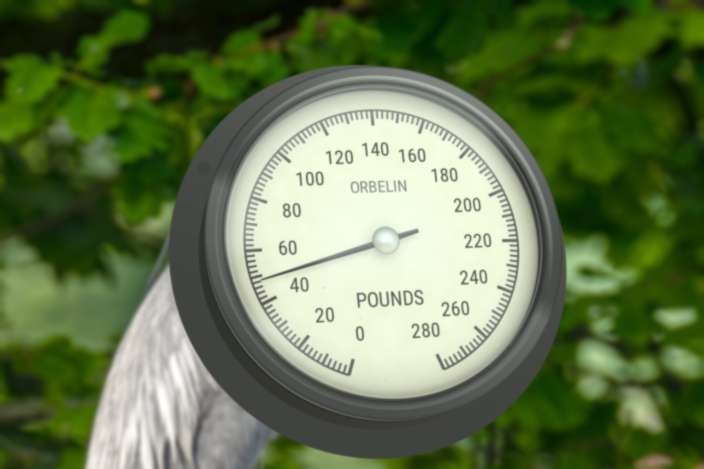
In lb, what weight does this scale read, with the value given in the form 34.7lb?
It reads 48lb
